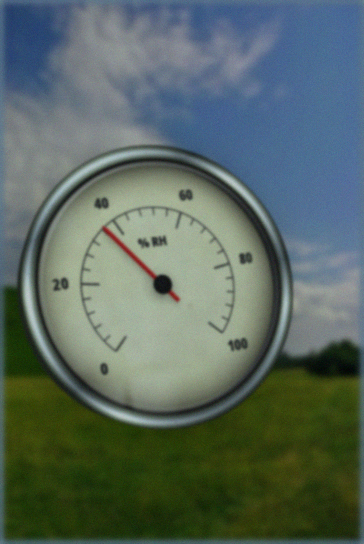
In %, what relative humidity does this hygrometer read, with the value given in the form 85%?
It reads 36%
